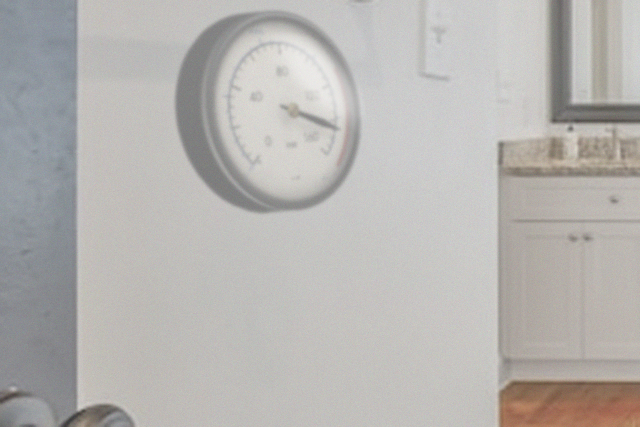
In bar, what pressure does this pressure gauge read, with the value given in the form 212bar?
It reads 145bar
